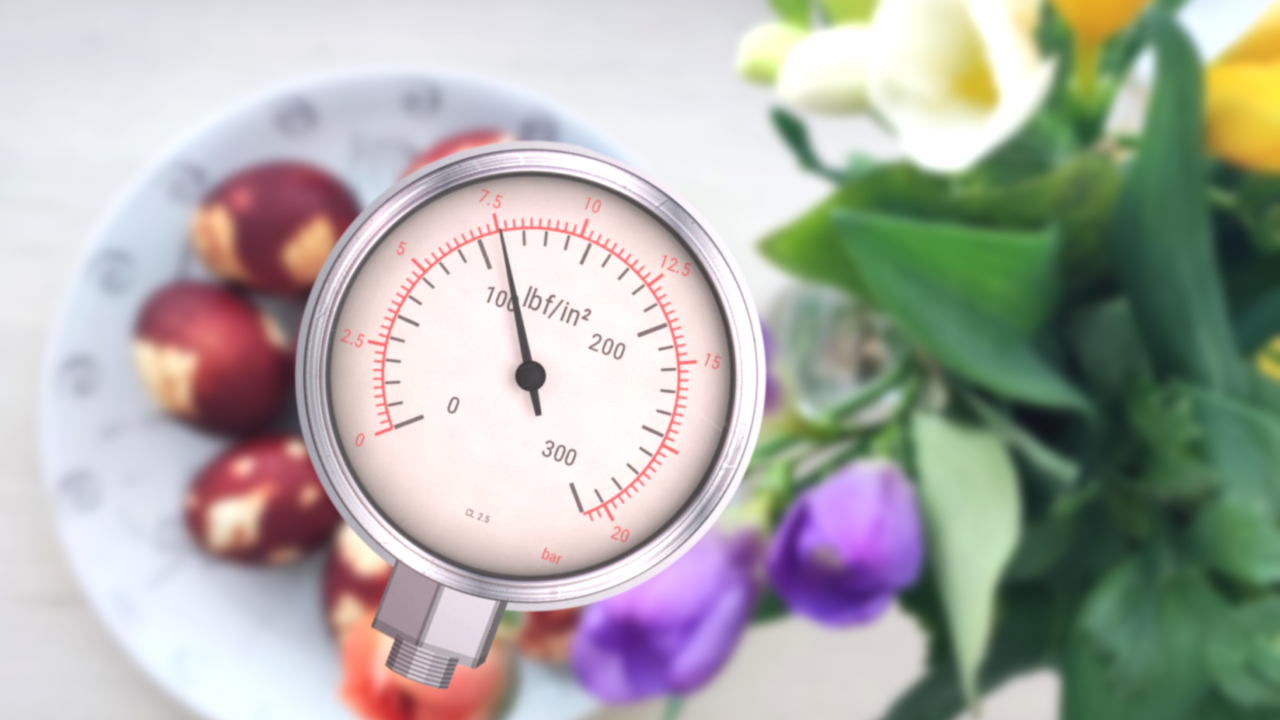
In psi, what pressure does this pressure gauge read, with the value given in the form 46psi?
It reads 110psi
